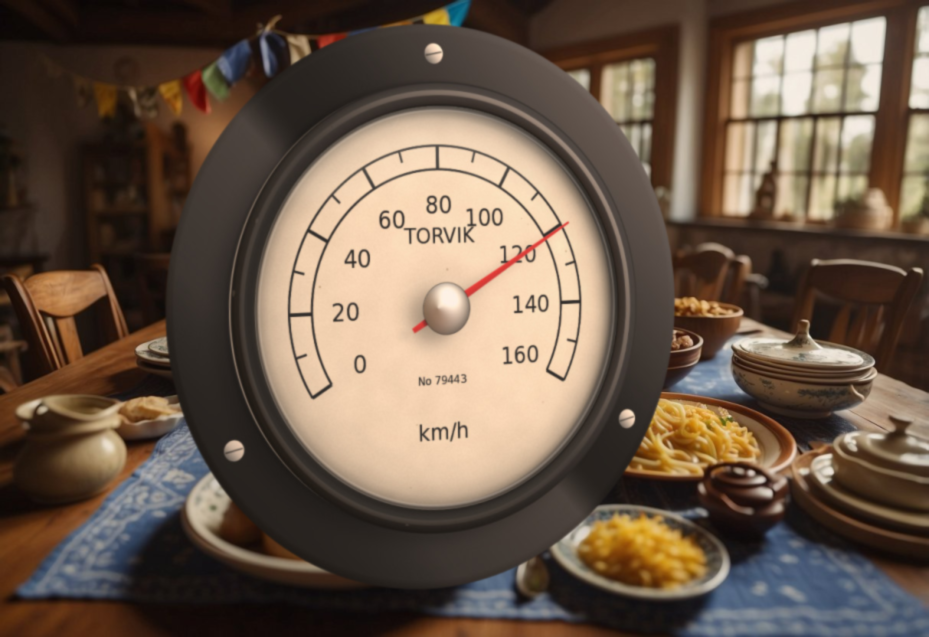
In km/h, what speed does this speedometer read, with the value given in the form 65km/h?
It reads 120km/h
